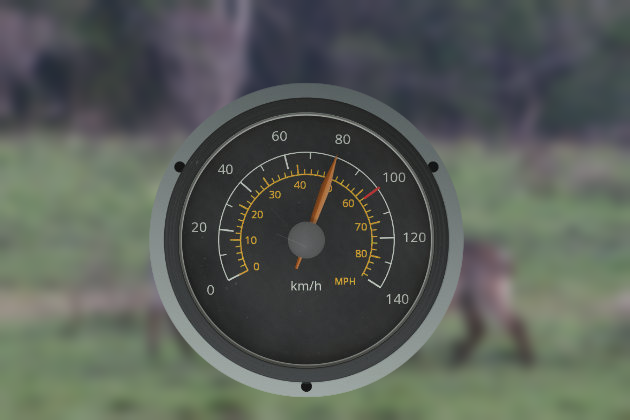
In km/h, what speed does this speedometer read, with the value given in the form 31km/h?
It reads 80km/h
